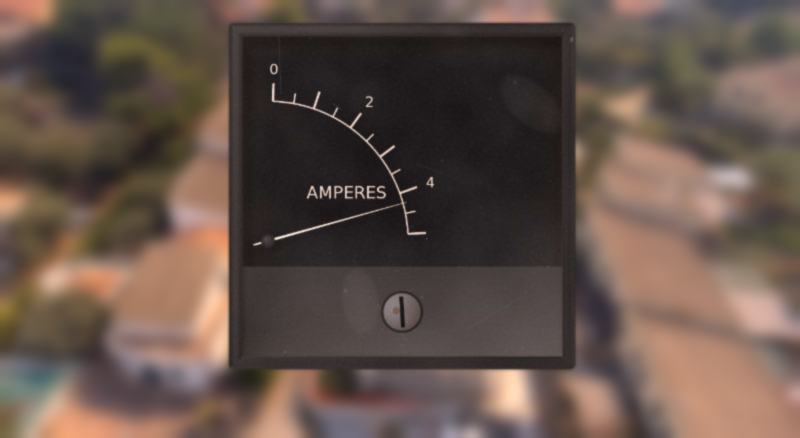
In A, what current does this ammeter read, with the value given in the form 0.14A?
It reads 4.25A
